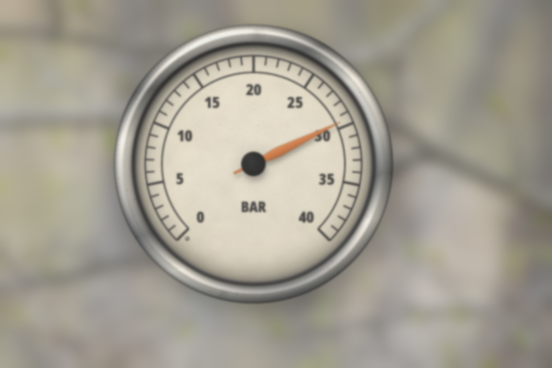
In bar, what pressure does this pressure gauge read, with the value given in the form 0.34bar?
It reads 29.5bar
